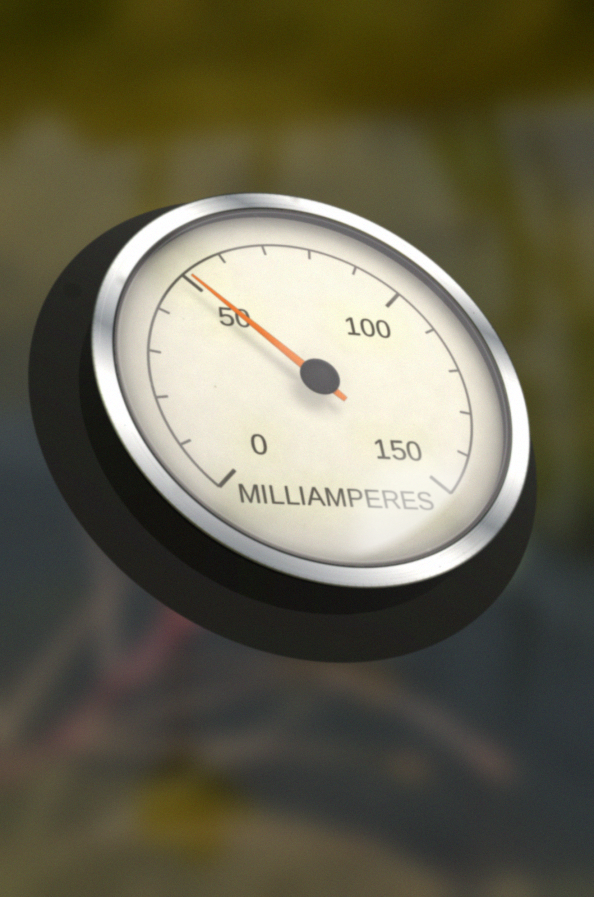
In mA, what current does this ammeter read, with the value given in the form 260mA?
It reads 50mA
